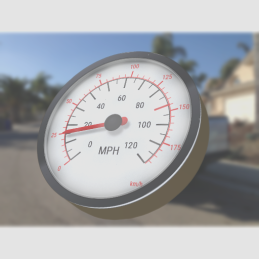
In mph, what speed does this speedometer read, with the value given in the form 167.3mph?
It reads 15mph
